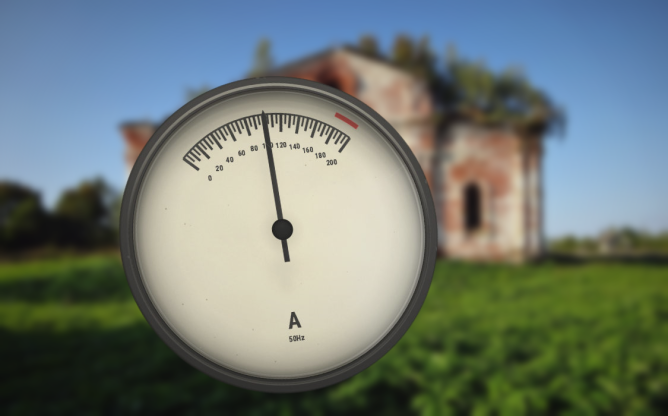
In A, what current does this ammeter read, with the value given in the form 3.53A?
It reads 100A
